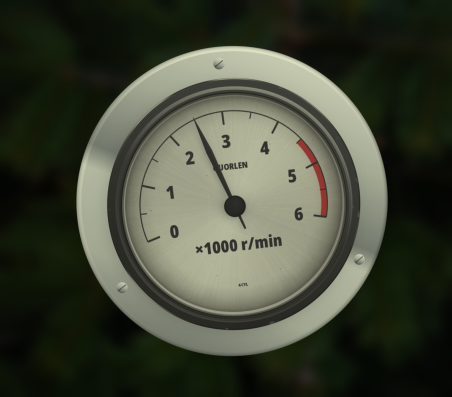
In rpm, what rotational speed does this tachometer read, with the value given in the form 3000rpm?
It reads 2500rpm
